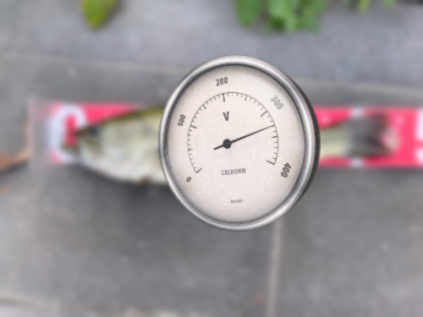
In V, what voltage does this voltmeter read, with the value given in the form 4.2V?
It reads 330V
